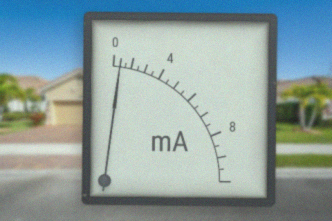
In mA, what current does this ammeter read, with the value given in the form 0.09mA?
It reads 1mA
